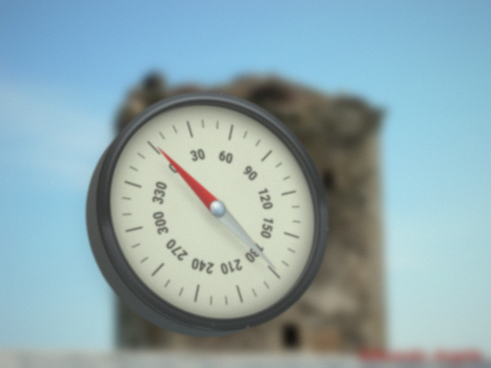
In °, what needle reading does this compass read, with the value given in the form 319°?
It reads 0°
